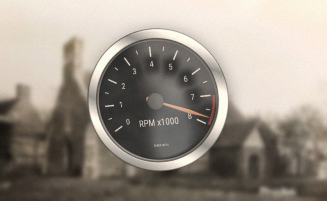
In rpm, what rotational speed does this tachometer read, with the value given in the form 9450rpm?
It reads 7750rpm
